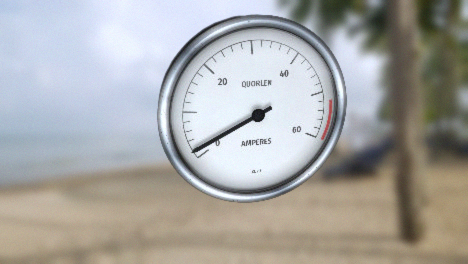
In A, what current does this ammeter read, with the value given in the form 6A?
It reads 2A
